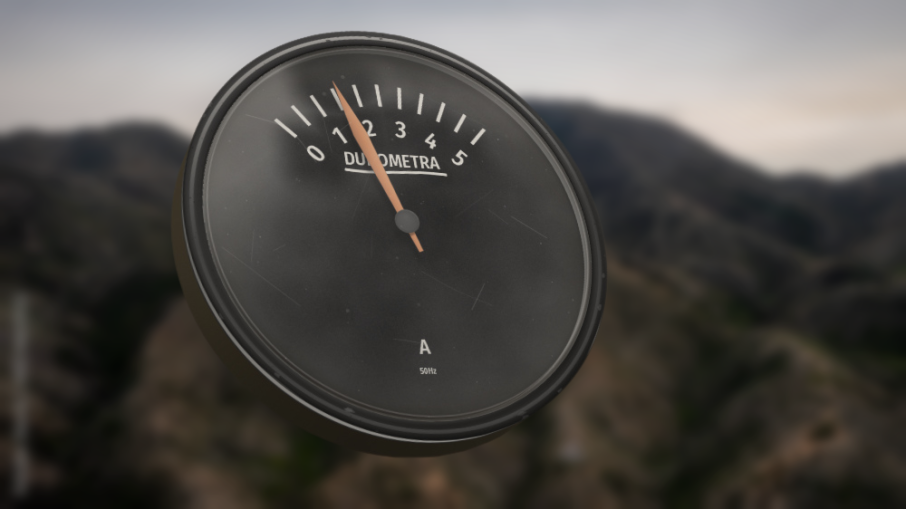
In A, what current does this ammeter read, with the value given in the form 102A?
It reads 1.5A
